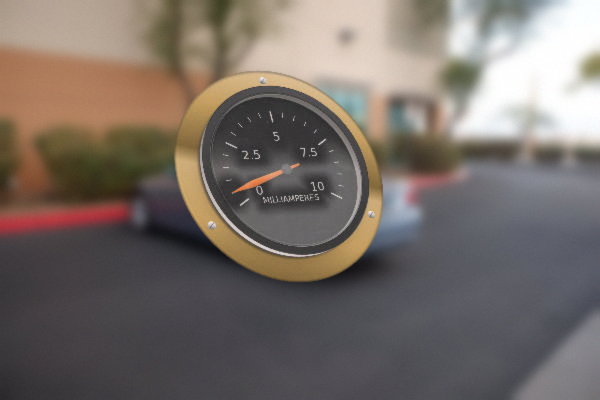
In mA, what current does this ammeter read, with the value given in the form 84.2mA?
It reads 0.5mA
